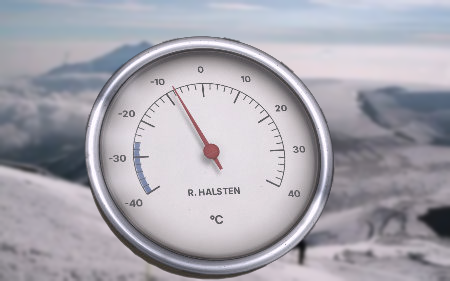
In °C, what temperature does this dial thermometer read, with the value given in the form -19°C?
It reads -8°C
